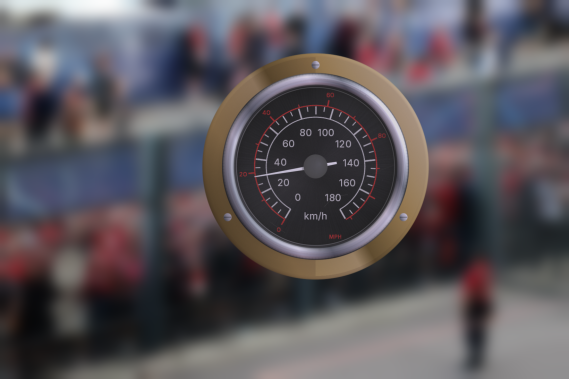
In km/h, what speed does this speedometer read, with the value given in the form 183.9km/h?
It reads 30km/h
